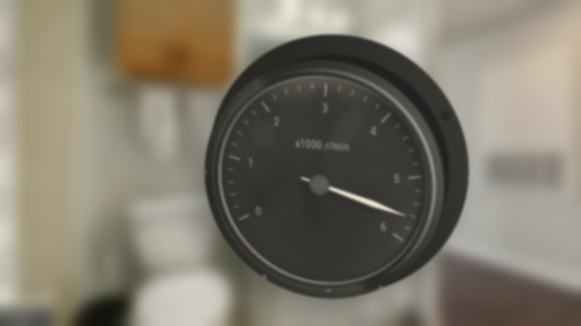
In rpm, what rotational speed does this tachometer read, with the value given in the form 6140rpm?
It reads 5600rpm
